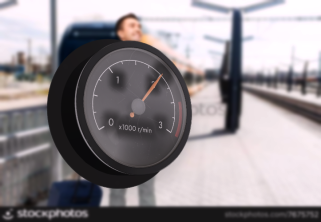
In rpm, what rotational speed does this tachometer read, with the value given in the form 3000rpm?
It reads 2000rpm
